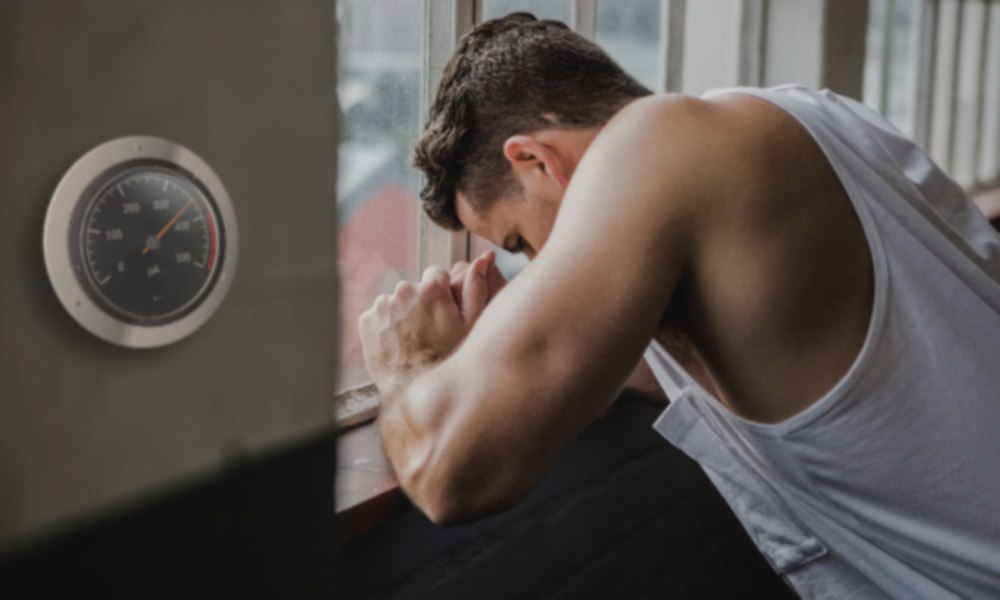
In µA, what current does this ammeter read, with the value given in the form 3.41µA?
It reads 360µA
